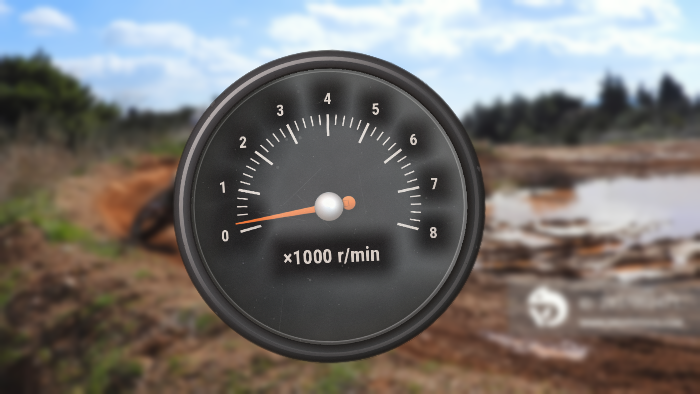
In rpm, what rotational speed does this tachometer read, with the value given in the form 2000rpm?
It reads 200rpm
